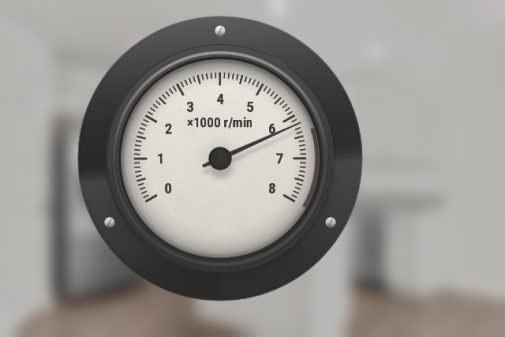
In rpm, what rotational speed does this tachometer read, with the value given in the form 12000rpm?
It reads 6200rpm
